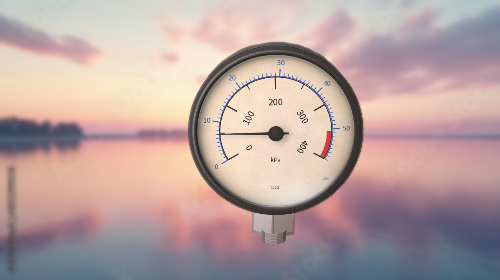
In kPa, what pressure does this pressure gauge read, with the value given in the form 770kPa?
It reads 50kPa
